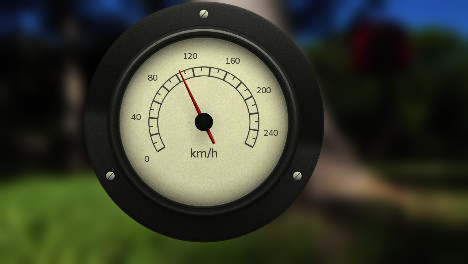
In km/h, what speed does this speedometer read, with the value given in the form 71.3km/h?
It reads 105km/h
